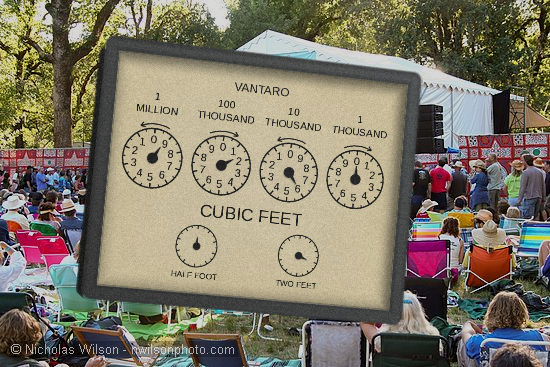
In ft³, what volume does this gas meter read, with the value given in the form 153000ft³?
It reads 916000ft³
